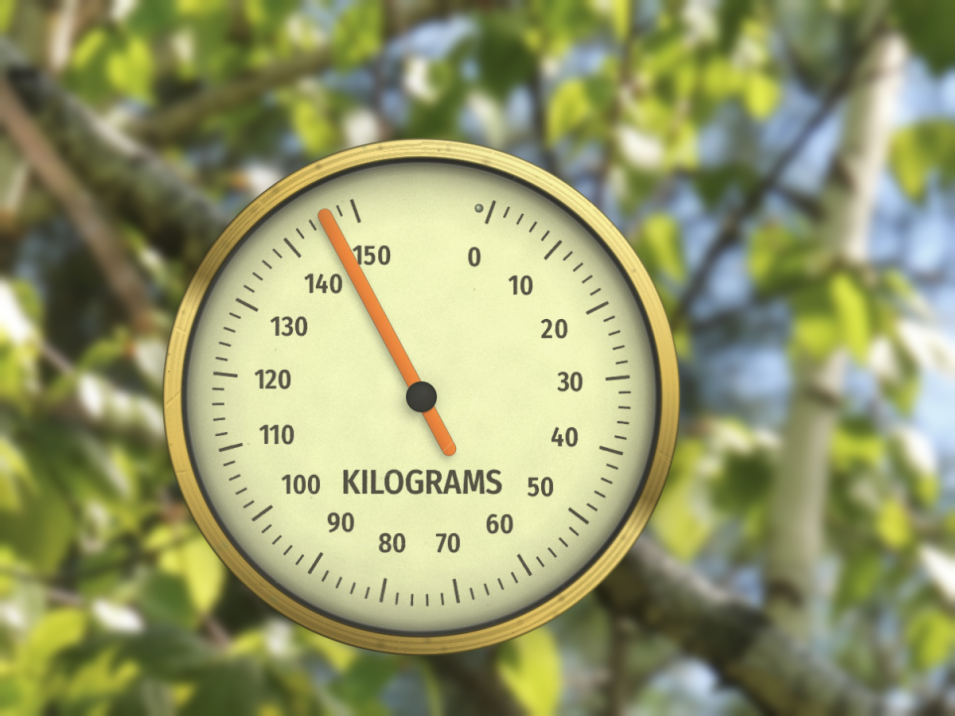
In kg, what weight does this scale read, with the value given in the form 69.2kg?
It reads 146kg
